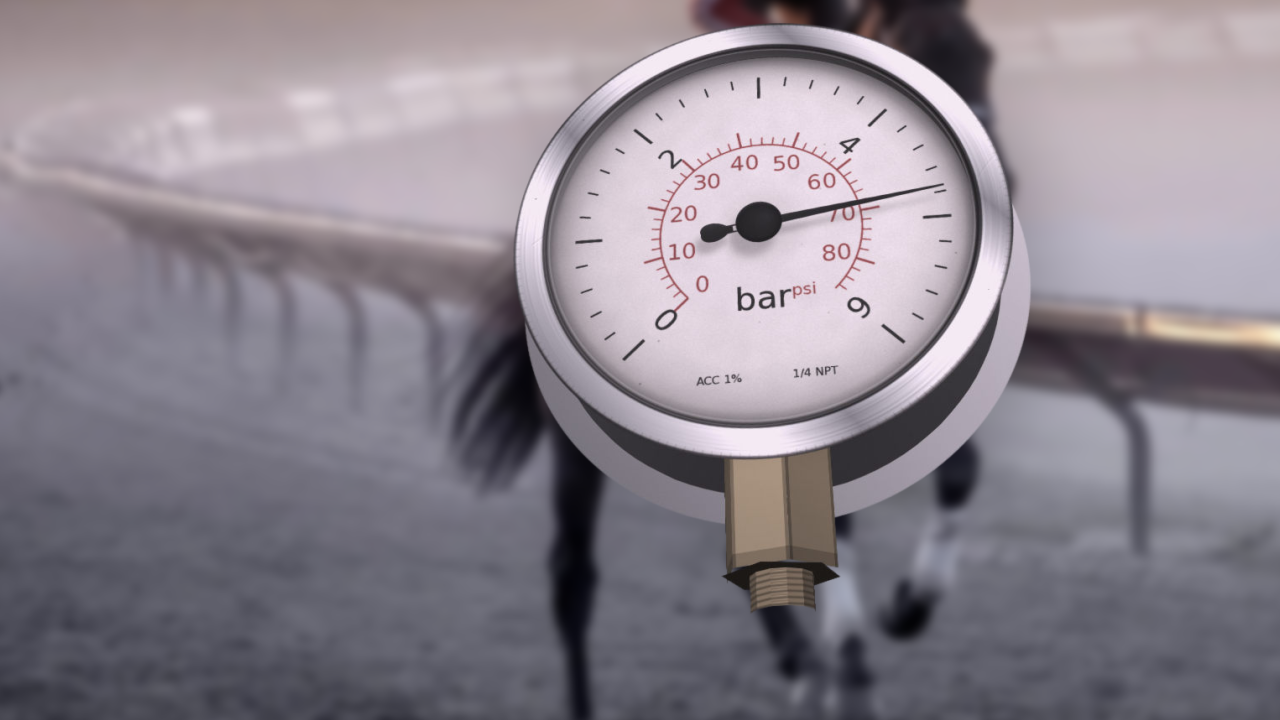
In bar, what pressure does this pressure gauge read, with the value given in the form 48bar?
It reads 4.8bar
